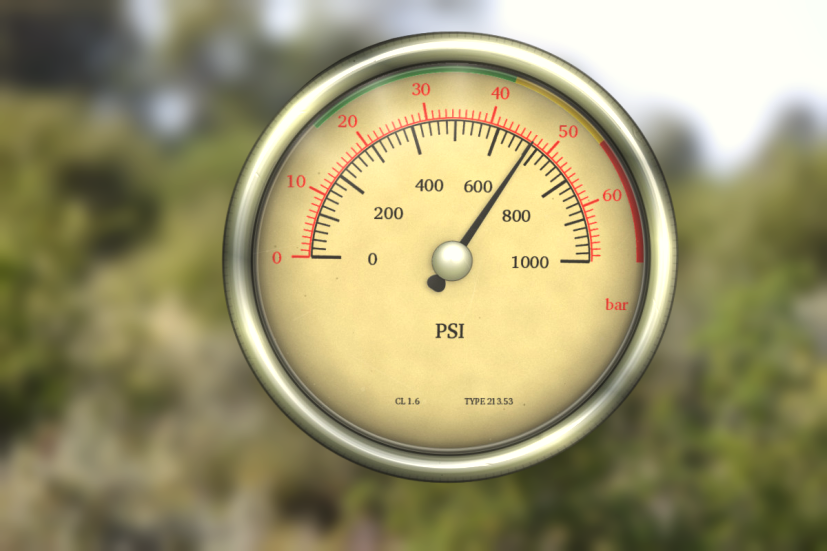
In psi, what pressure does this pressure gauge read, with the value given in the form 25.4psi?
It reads 680psi
